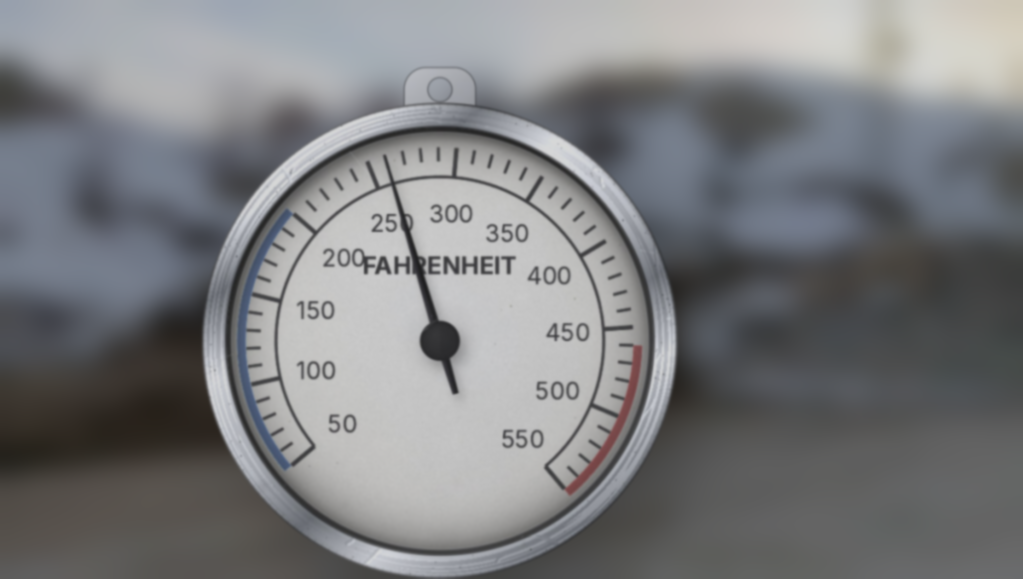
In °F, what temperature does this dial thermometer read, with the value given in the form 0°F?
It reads 260°F
